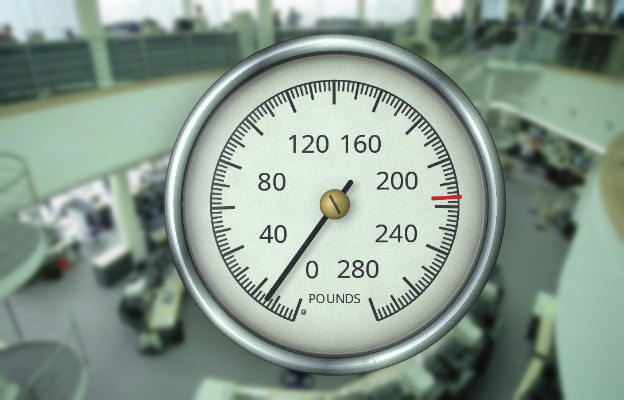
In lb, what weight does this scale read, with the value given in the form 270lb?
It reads 14lb
